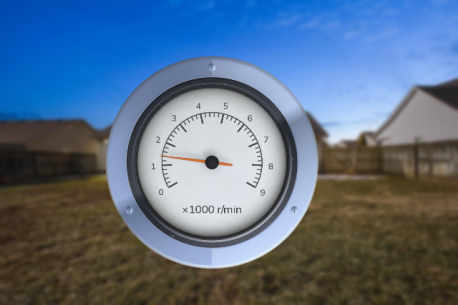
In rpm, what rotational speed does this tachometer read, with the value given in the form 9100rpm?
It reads 1400rpm
